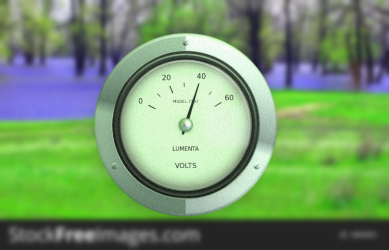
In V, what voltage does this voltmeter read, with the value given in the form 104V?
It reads 40V
